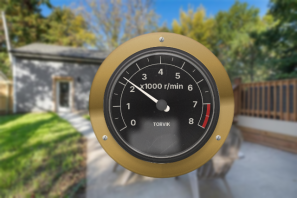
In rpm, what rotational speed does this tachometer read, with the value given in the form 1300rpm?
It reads 2250rpm
